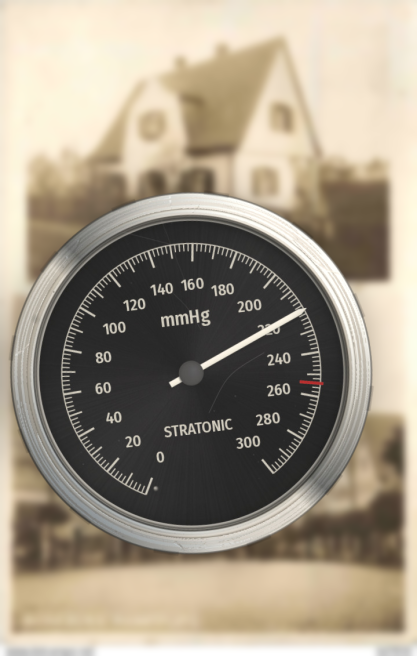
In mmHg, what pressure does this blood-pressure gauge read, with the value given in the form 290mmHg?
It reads 220mmHg
